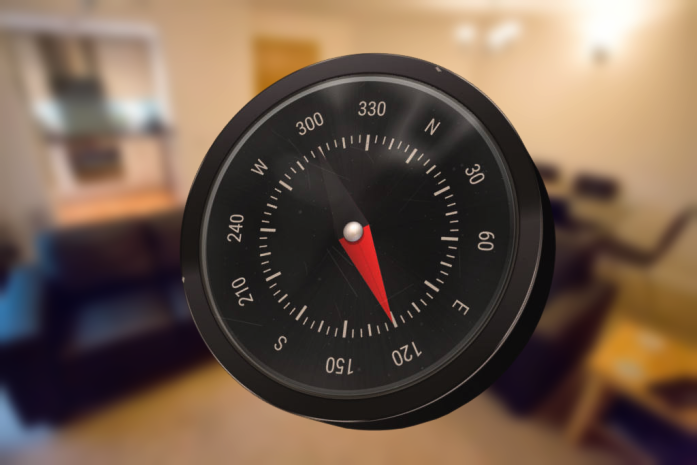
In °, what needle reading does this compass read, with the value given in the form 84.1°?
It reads 120°
